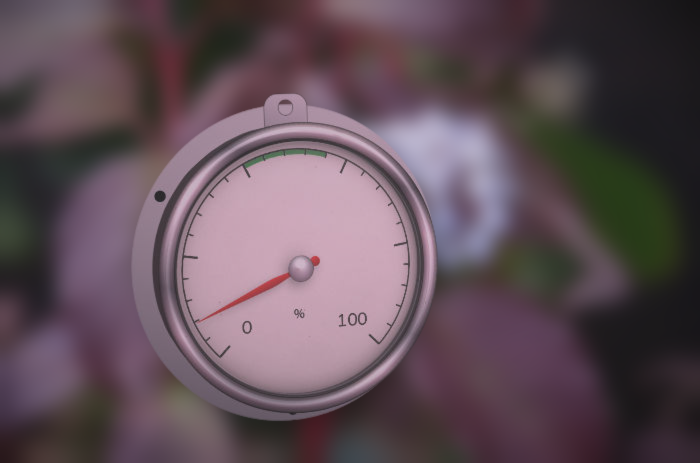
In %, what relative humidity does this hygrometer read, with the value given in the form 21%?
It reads 8%
